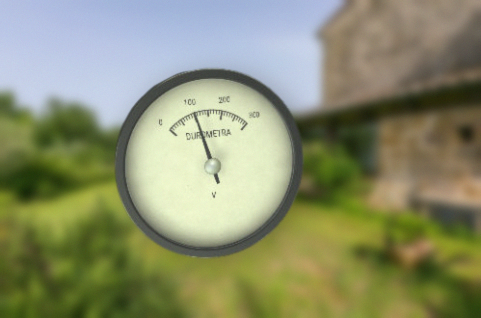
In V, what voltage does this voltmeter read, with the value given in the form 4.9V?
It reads 100V
